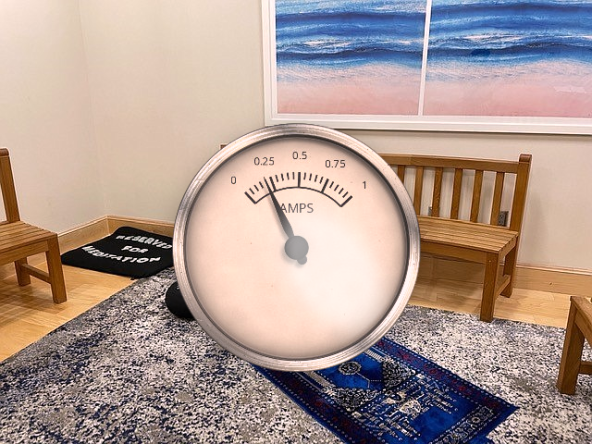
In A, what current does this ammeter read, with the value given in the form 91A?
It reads 0.2A
